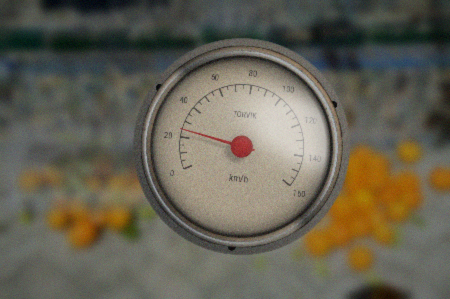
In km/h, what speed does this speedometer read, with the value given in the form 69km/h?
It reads 25km/h
